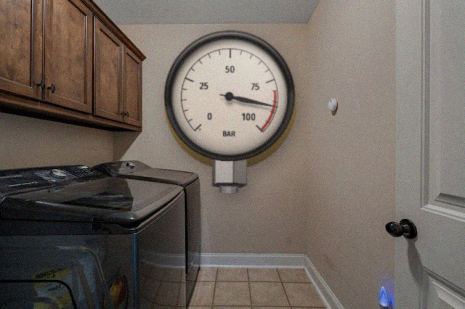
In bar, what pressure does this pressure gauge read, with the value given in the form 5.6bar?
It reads 87.5bar
